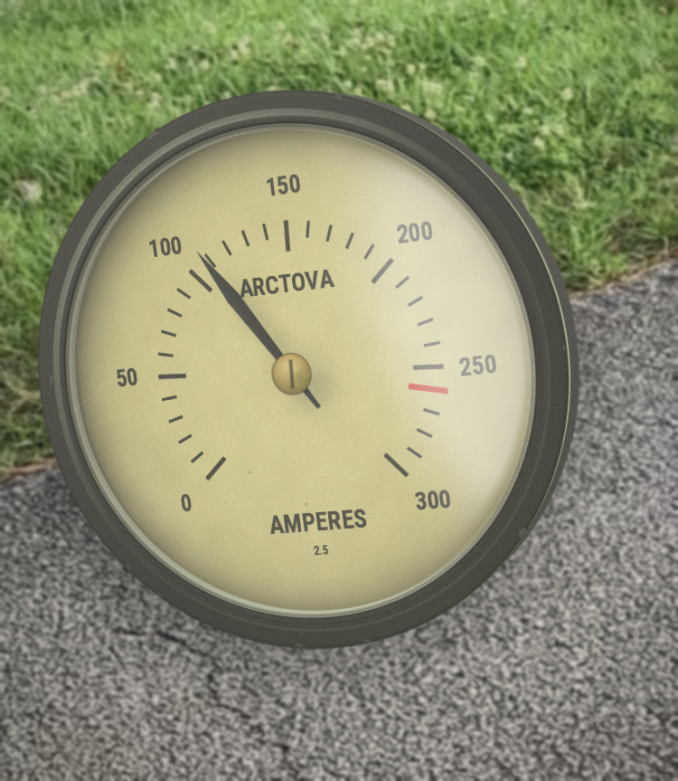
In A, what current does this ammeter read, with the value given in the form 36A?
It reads 110A
